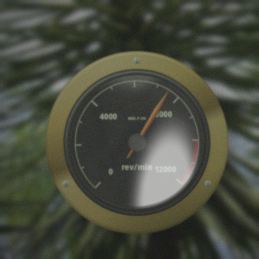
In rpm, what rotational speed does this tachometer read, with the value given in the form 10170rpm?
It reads 7500rpm
